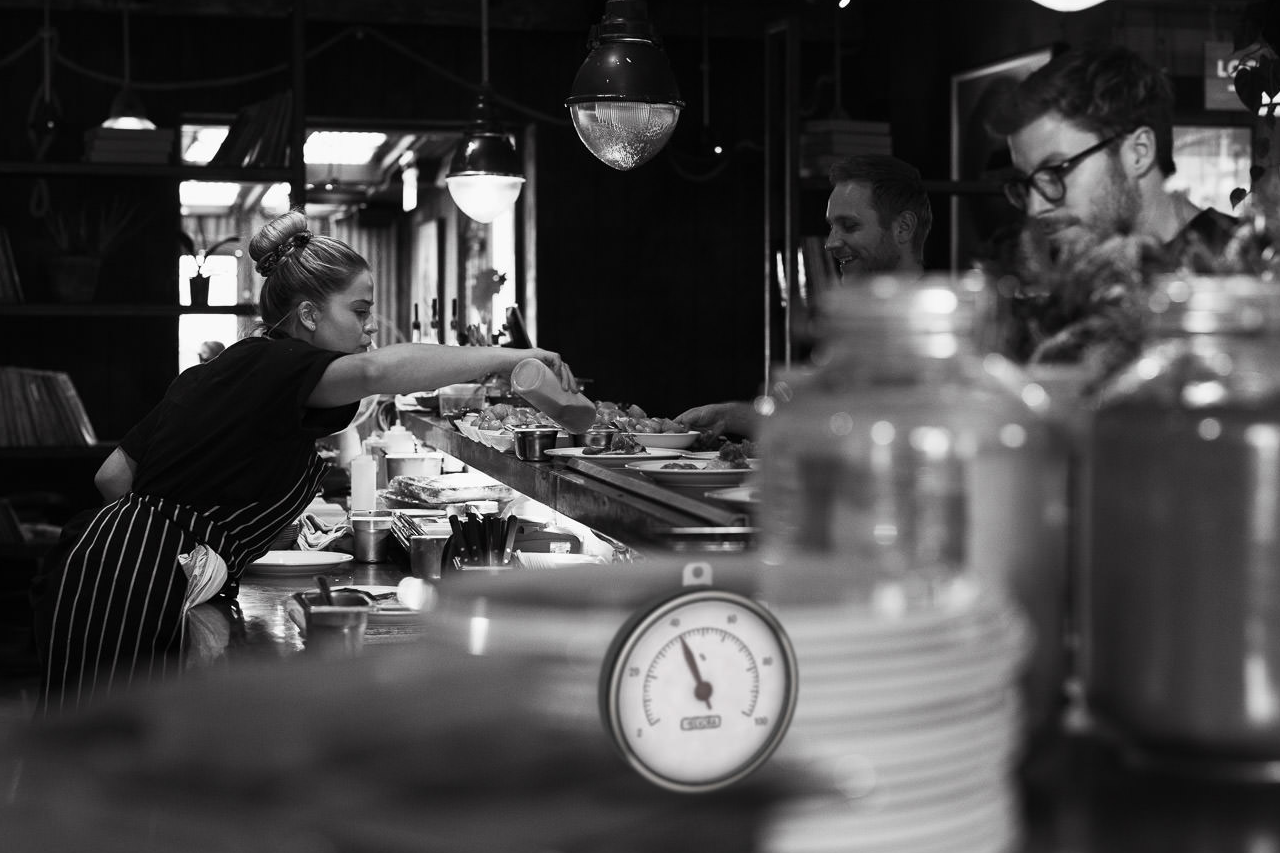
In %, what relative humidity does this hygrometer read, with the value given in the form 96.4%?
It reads 40%
